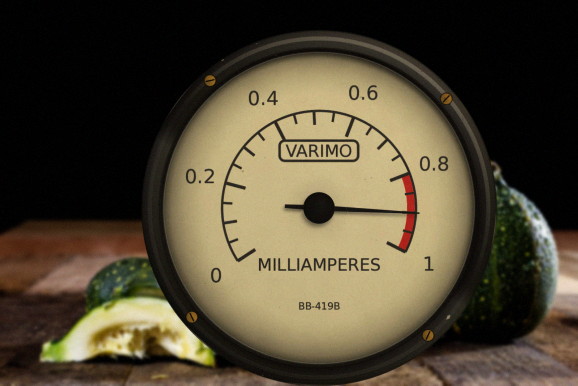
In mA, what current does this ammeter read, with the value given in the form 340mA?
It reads 0.9mA
